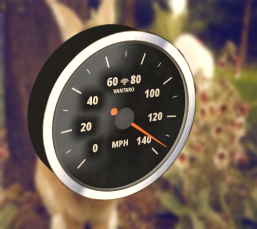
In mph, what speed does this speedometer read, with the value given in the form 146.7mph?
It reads 135mph
